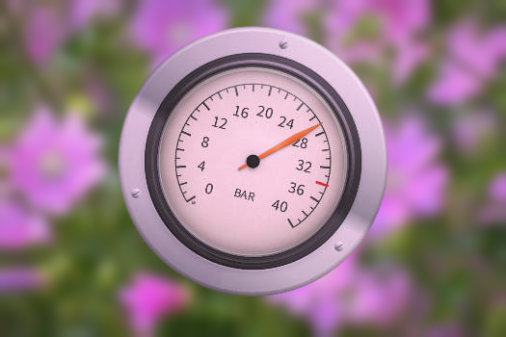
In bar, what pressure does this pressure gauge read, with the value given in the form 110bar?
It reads 27bar
